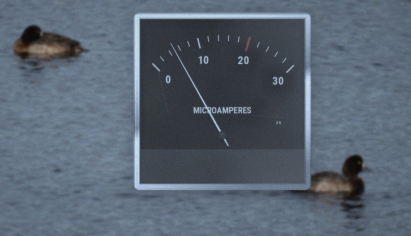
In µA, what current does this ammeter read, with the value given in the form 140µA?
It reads 5µA
